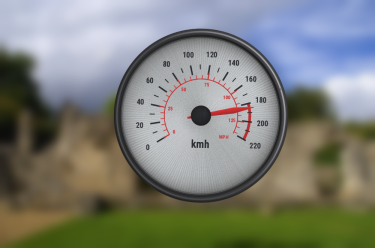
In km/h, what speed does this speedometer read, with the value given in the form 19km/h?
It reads 185km/h
